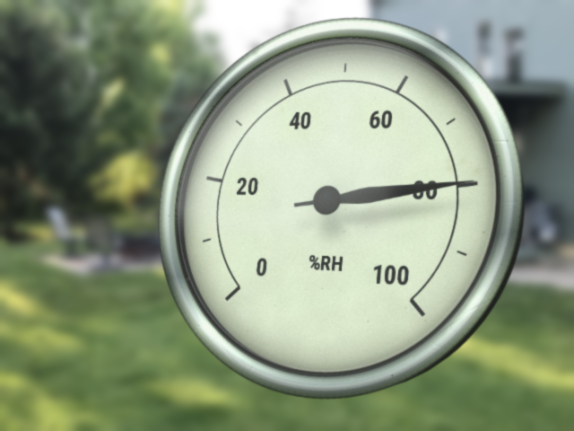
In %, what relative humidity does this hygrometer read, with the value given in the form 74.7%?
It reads 80%
